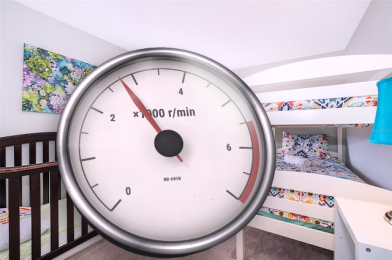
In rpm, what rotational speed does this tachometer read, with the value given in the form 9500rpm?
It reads 2750rpm
